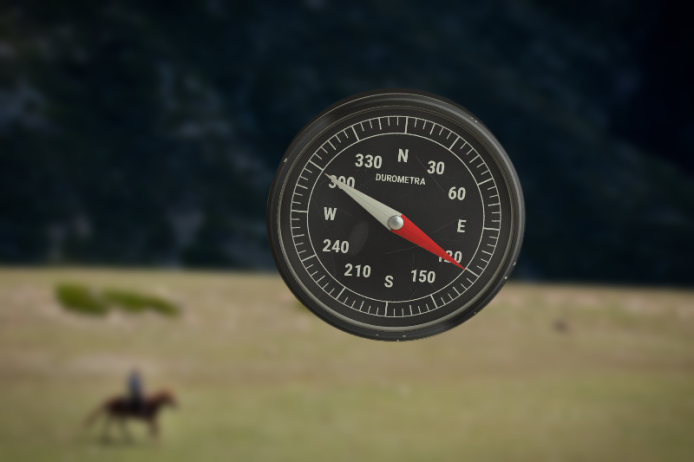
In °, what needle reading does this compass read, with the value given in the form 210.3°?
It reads 120°
